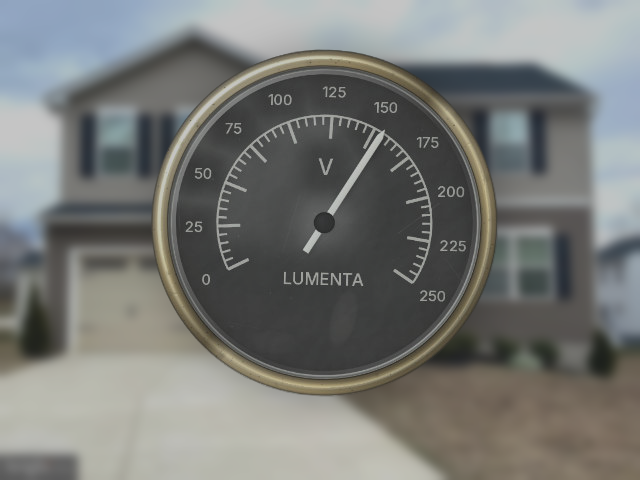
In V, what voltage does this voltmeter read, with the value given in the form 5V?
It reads 155V
